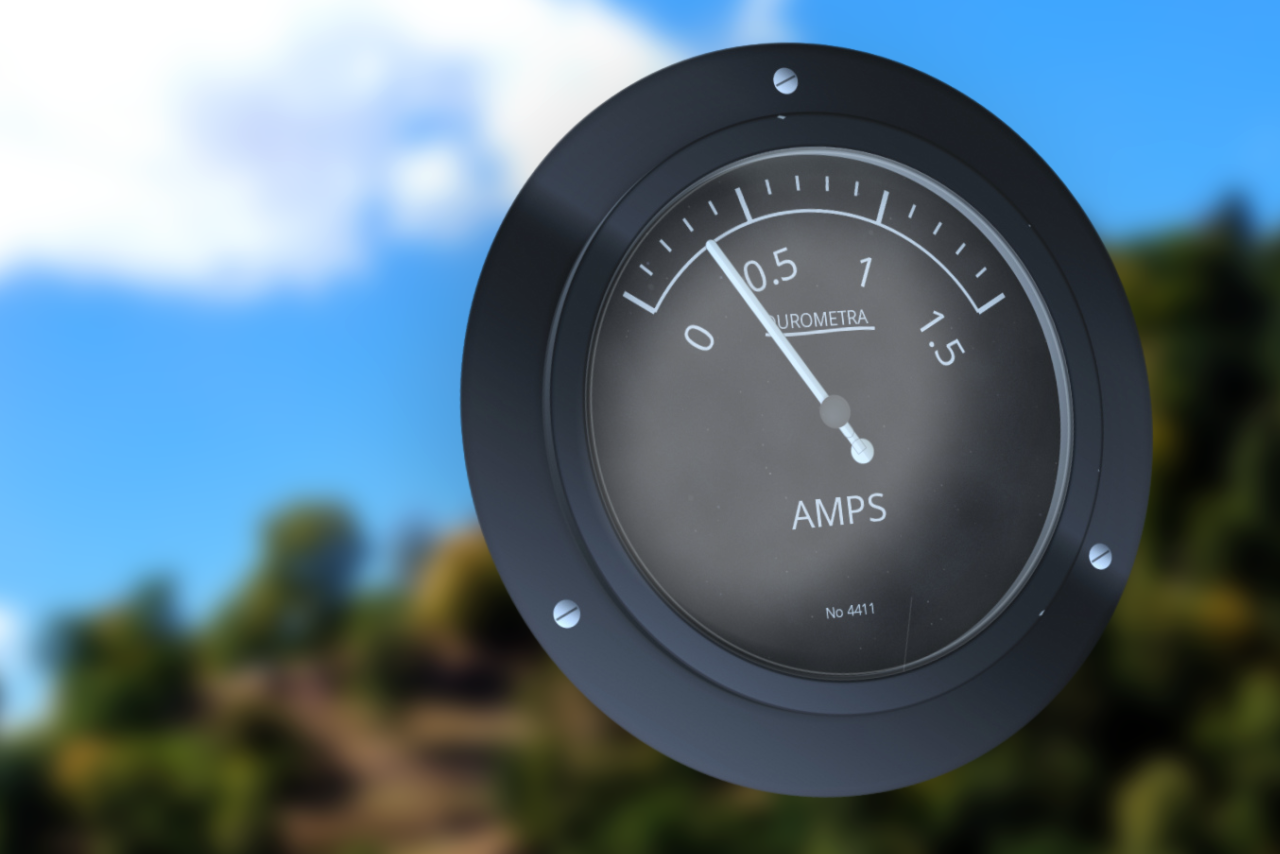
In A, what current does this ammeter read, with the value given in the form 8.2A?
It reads 0.3A
